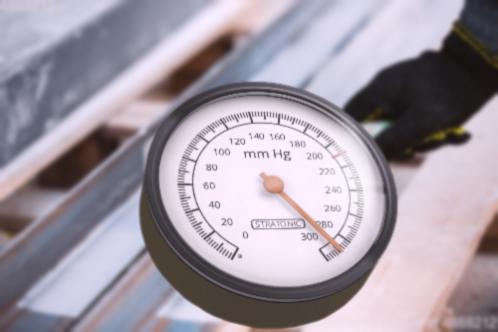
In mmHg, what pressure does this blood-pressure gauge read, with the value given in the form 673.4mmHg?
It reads 290mmHg
